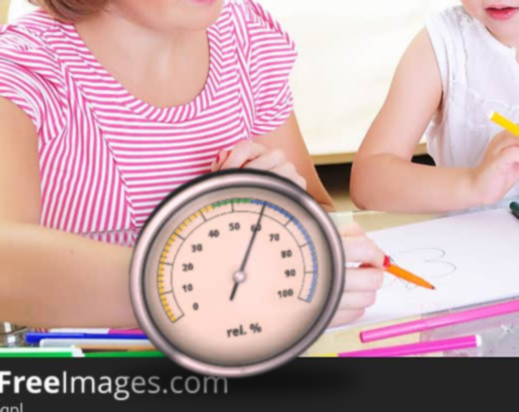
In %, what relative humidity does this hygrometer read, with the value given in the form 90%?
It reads 60%
